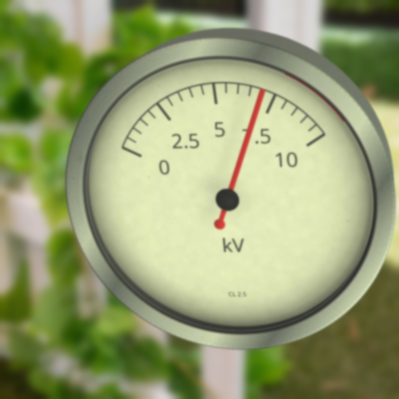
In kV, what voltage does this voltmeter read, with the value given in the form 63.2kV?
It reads 7kV
